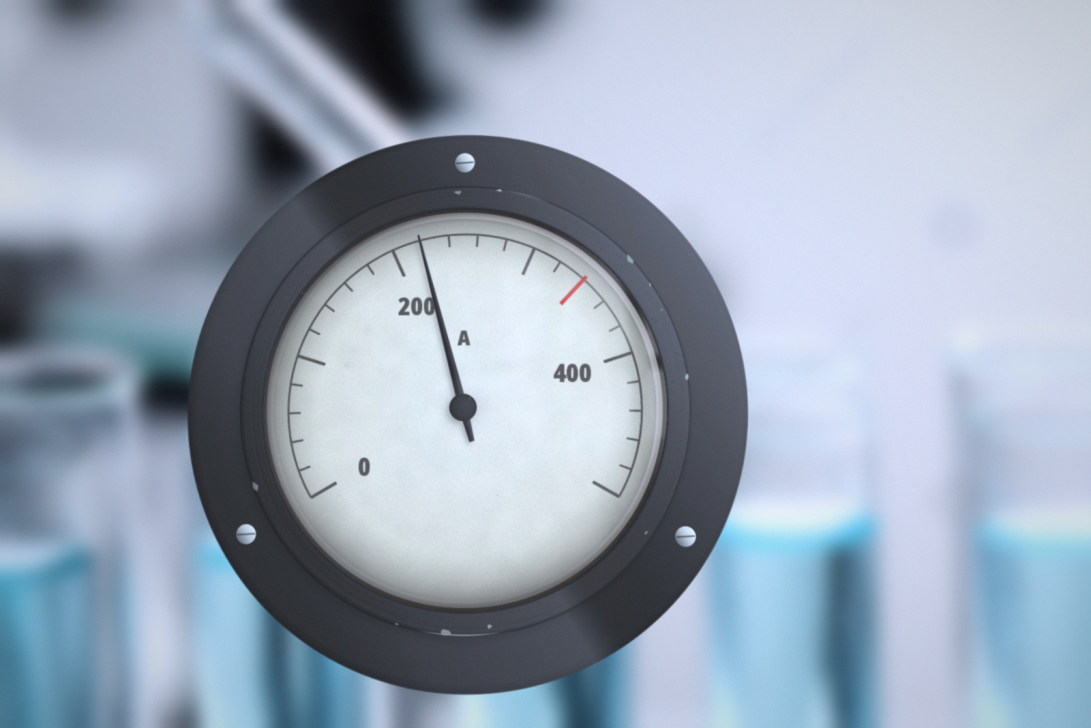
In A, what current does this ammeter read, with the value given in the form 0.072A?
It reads 220A
